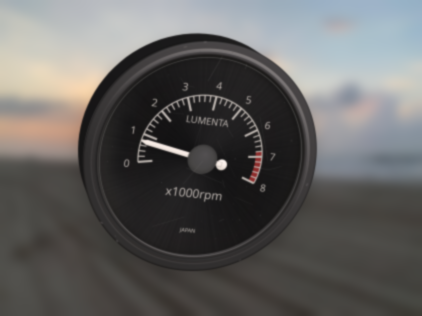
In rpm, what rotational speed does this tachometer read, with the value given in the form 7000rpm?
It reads 800rpm
